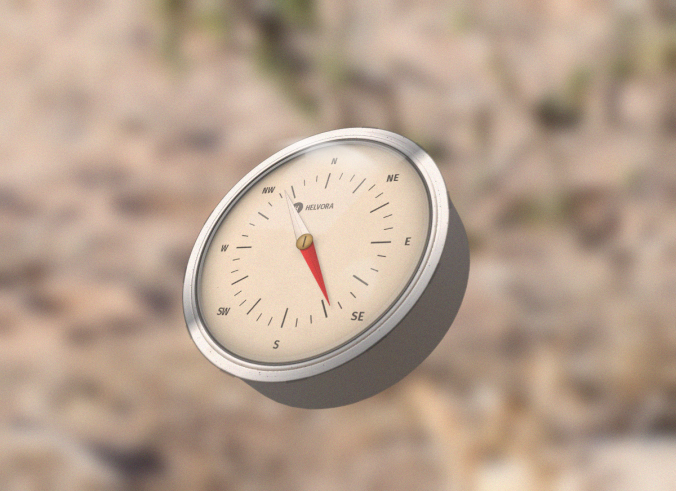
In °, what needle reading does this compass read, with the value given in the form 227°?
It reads 145°
